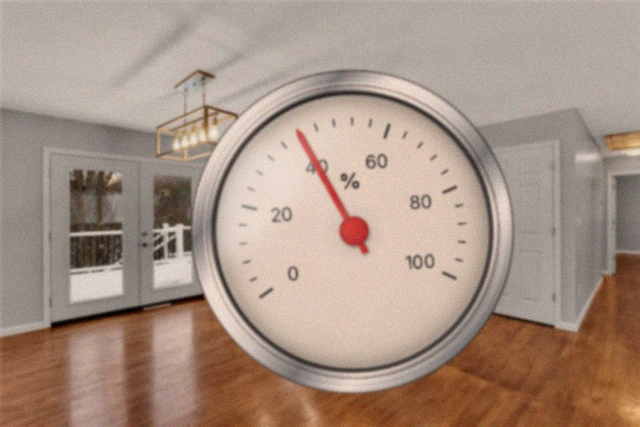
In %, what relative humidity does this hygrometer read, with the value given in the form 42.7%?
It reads 40%
